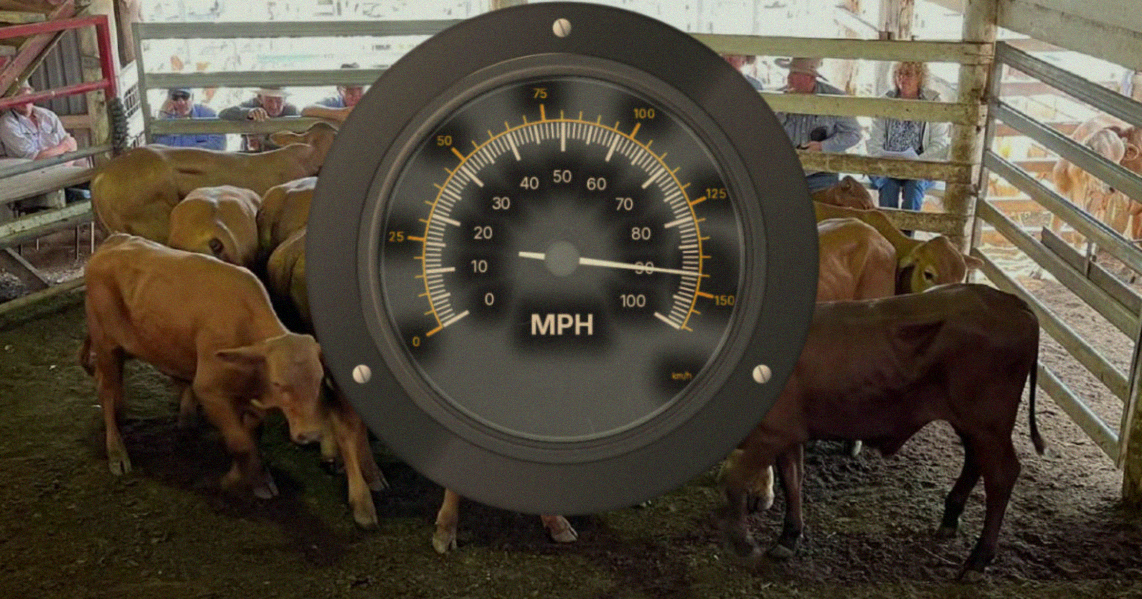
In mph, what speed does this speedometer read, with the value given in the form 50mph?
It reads 90mph
